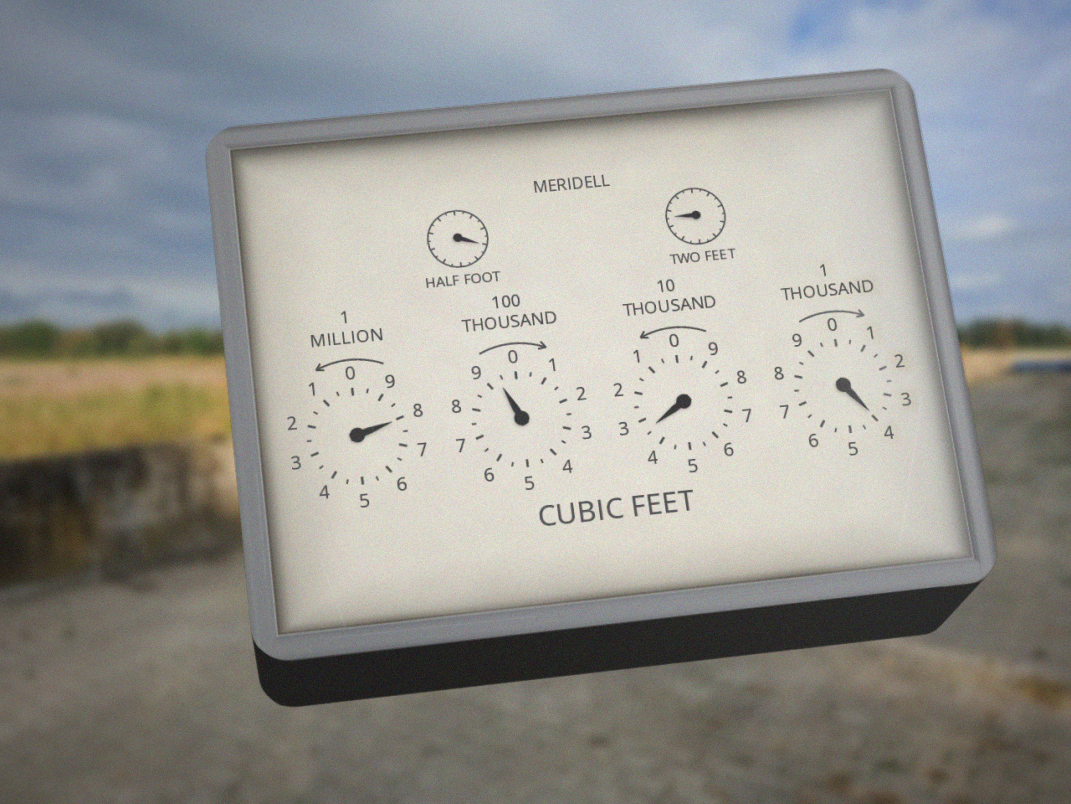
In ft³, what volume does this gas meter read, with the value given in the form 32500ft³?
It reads 793400ft³
